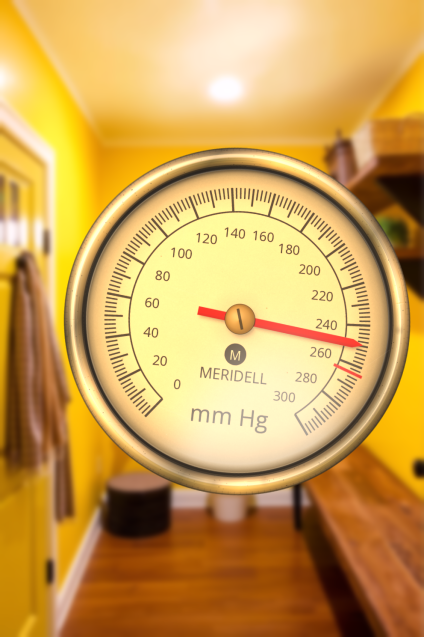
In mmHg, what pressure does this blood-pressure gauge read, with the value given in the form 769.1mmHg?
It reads 250mmHg
